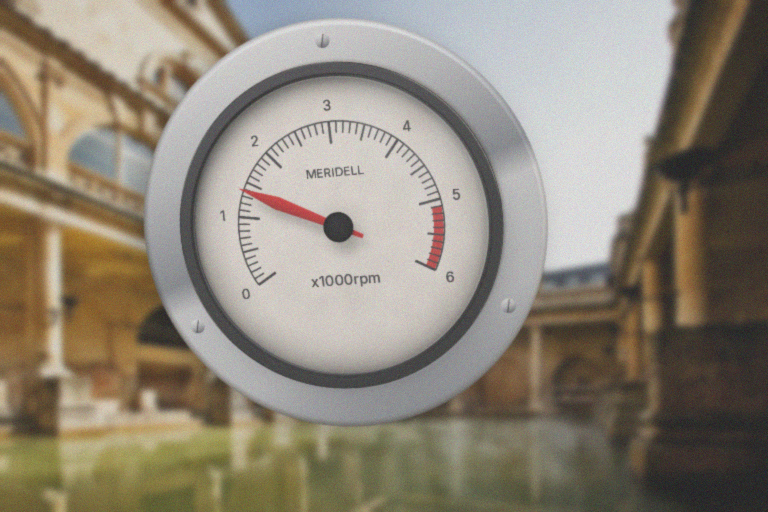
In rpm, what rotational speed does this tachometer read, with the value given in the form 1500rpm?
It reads 1400rpm
